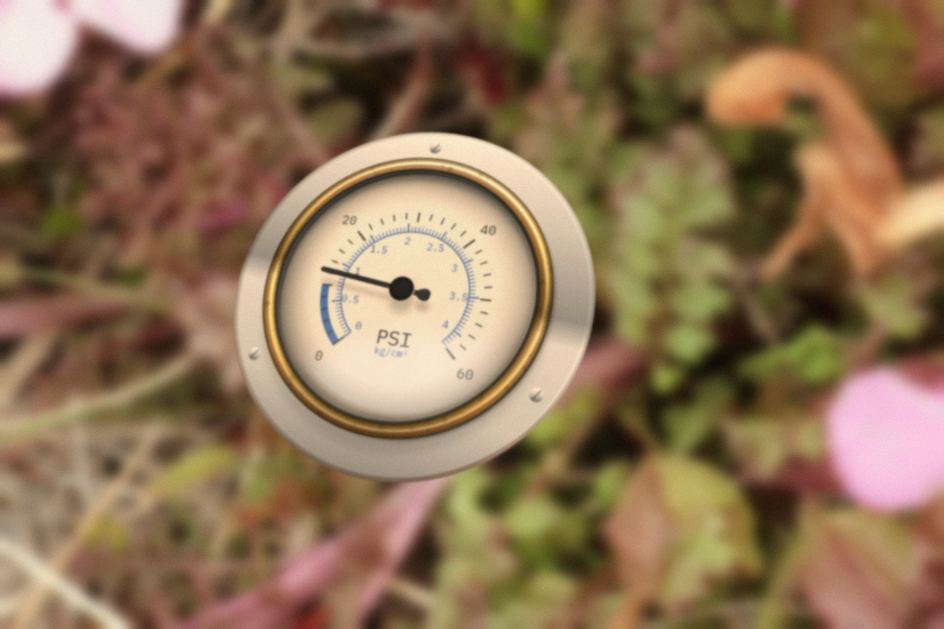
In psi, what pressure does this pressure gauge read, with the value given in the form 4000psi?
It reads 12psi
